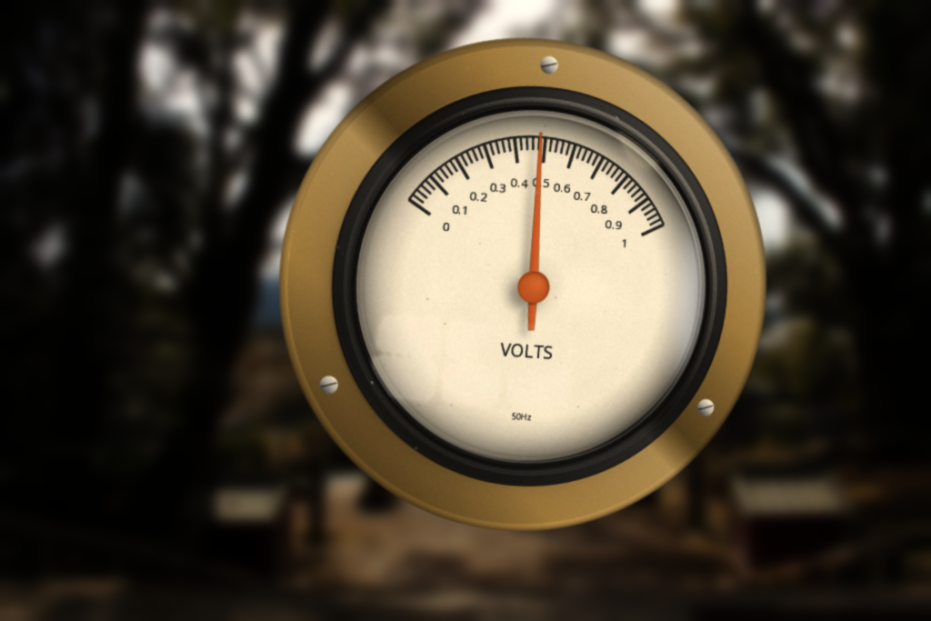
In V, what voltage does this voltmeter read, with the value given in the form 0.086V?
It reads 0.48V
